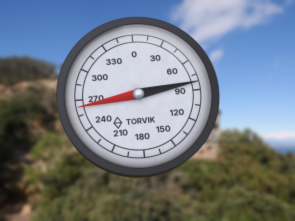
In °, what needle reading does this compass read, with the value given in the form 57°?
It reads 262.5°
